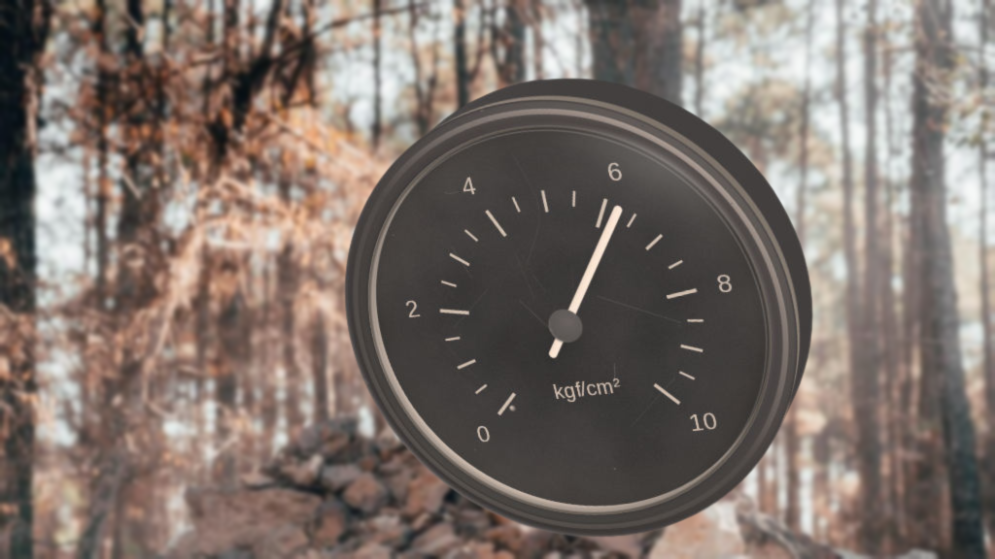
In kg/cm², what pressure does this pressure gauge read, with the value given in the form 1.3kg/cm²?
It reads 6.25kg/cm²
